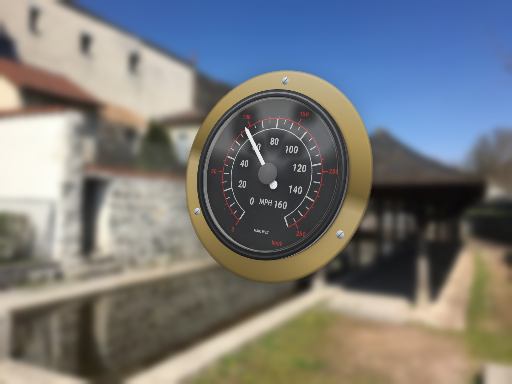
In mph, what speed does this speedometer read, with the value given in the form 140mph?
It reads 60mph
